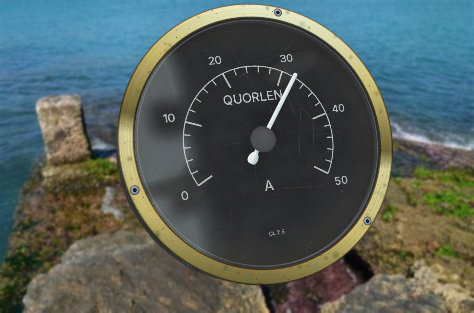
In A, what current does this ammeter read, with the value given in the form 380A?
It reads 32A
